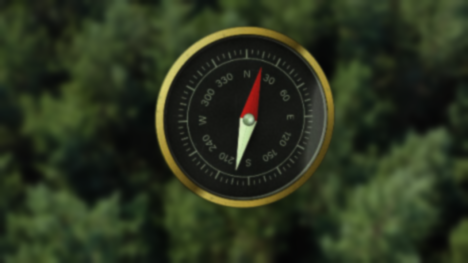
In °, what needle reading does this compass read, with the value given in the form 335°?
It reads 15°
